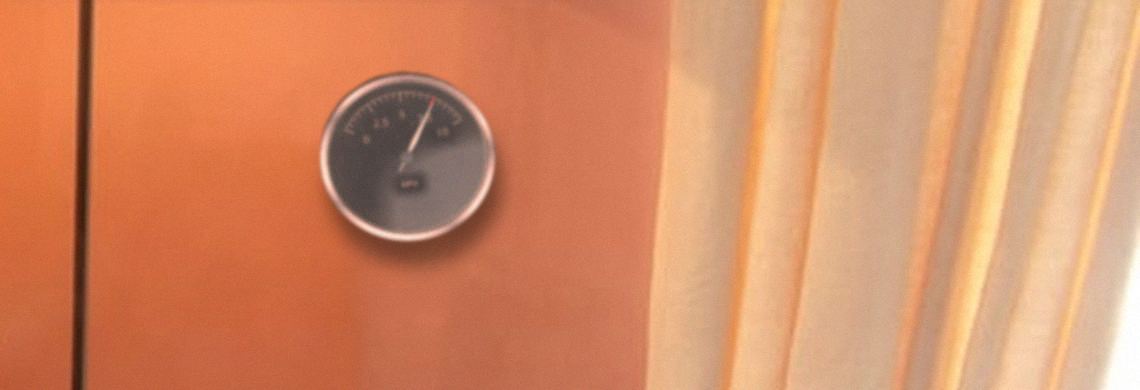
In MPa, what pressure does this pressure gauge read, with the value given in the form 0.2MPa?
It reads 7.5MPa
